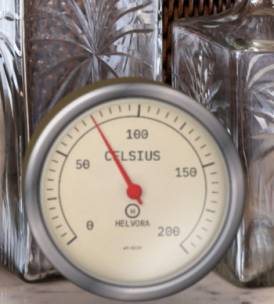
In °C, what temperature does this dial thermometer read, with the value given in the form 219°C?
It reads 75°C
